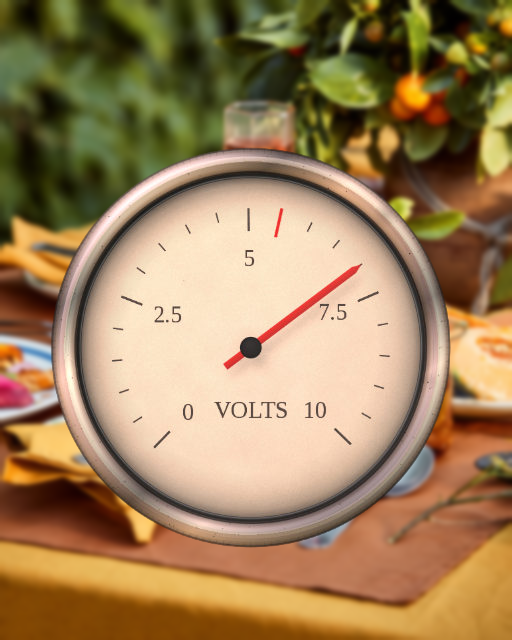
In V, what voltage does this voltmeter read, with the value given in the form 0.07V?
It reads 7V
